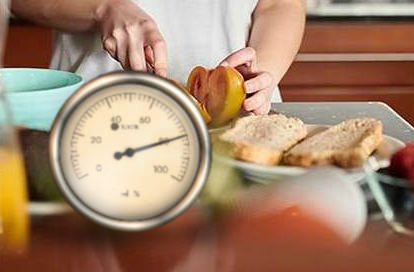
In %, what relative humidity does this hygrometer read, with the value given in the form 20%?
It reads 80%
